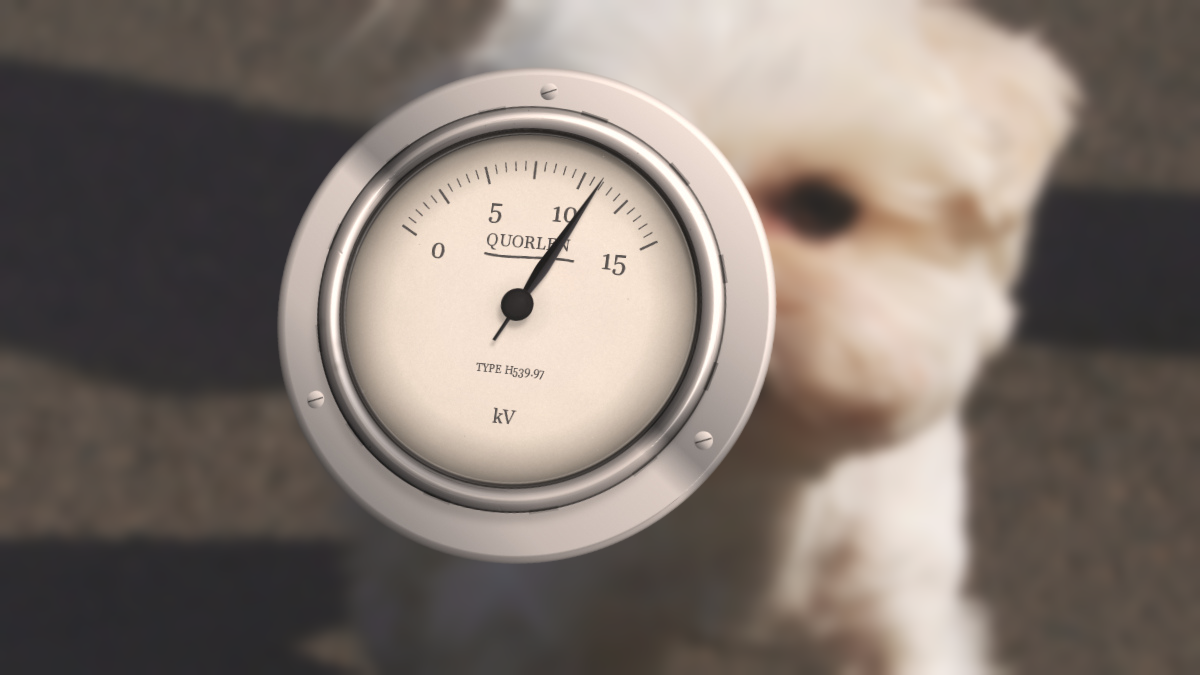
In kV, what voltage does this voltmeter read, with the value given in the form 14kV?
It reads 11kV
